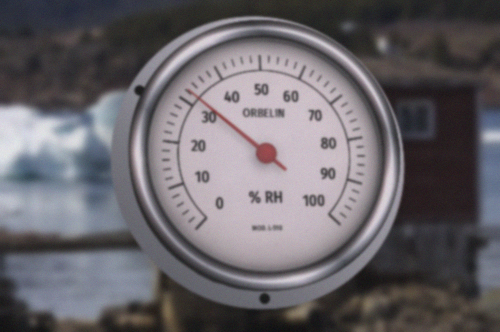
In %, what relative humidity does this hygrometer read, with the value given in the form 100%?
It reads 32%
